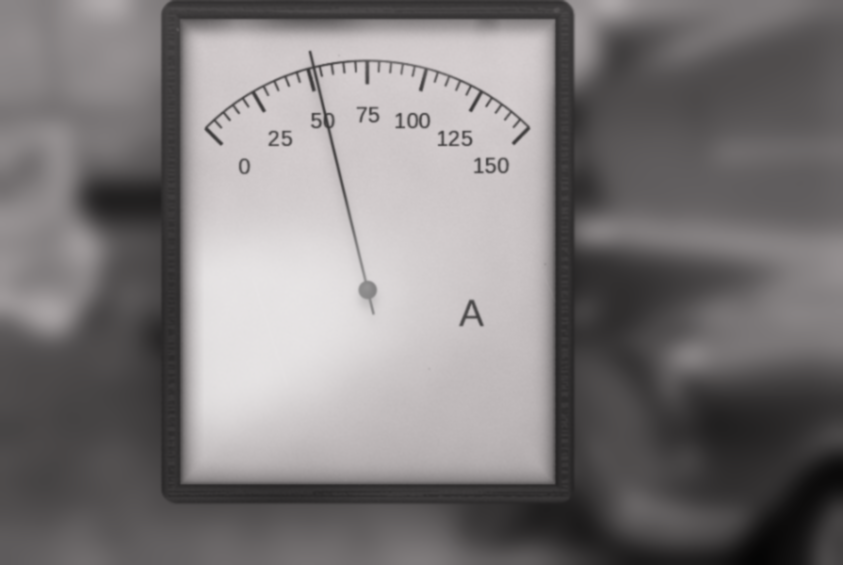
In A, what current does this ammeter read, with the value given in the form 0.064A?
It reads 52.5A
